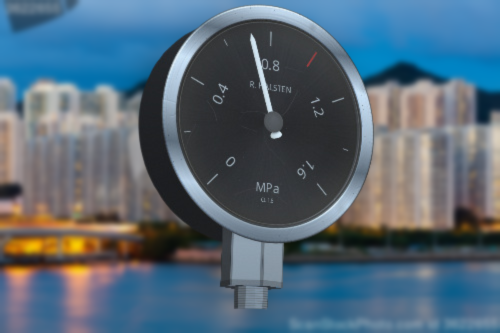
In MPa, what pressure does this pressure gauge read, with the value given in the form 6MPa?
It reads 0.7MPa
